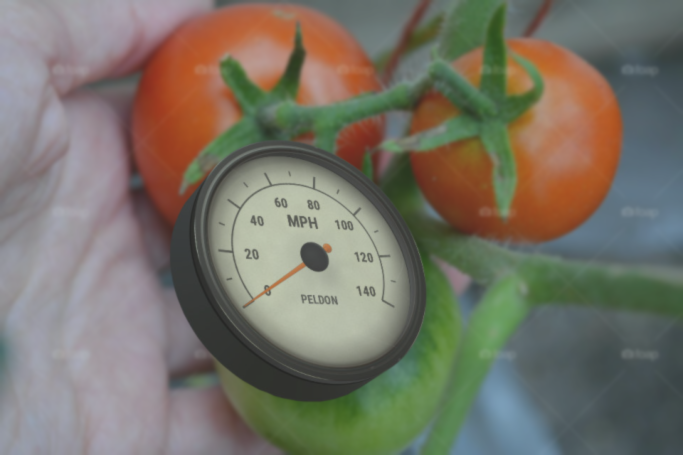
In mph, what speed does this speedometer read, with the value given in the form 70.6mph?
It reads 0mph
